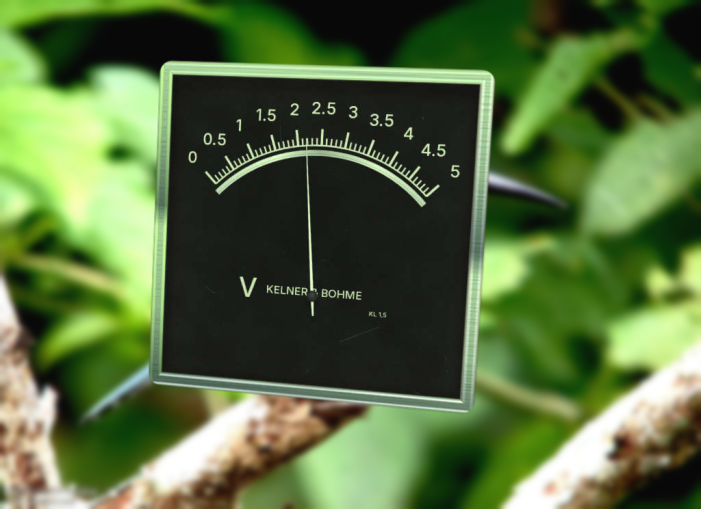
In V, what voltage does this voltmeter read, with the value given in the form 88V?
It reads 2.2V
